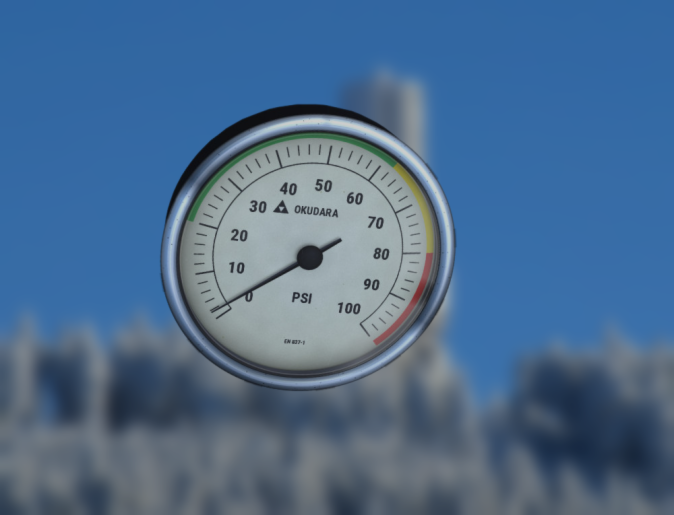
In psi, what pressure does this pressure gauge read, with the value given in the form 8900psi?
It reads 2psi
